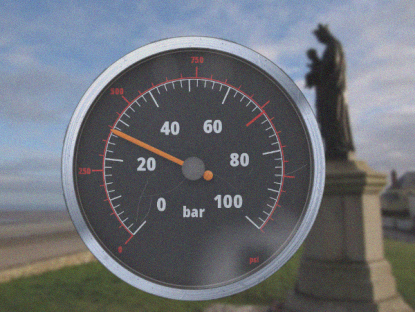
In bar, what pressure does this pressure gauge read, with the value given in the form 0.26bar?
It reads 27bar
